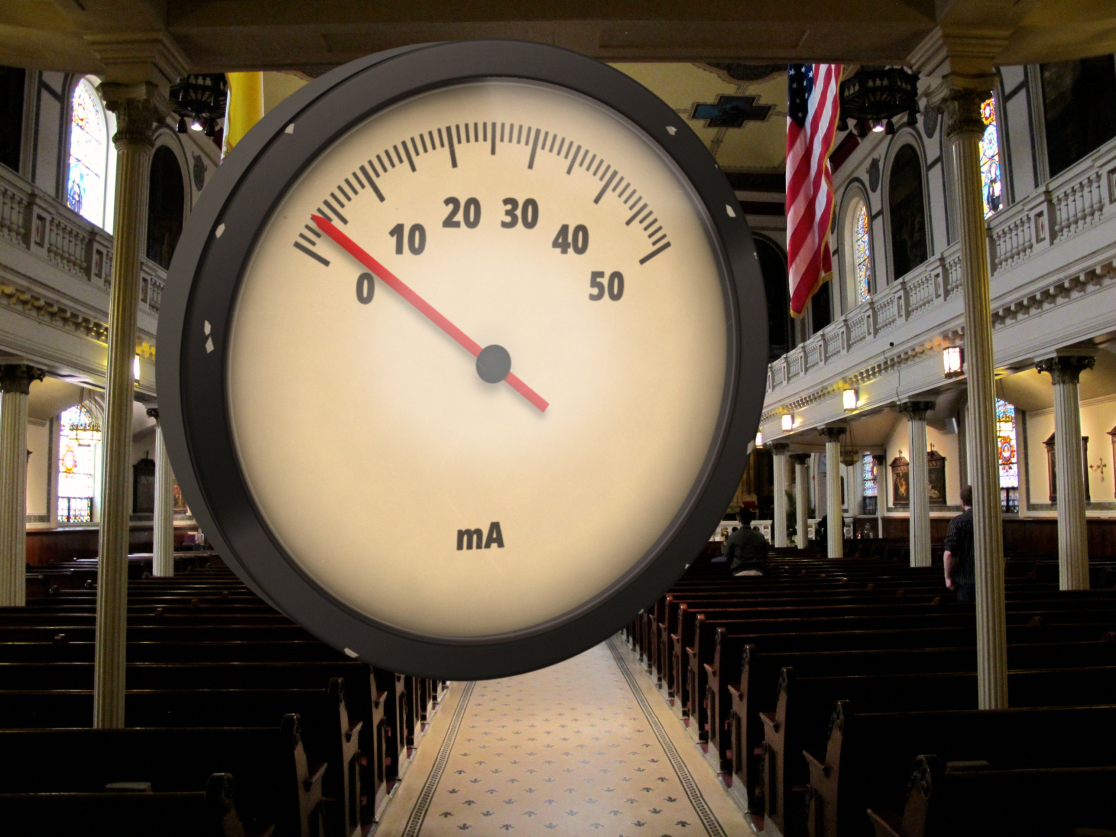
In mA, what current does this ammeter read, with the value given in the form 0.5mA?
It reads 3mA
